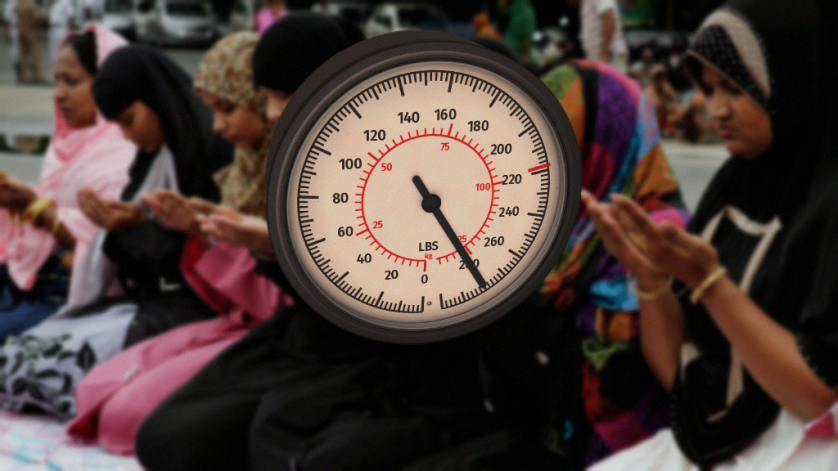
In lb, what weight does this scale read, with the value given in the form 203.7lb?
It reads 280lb
